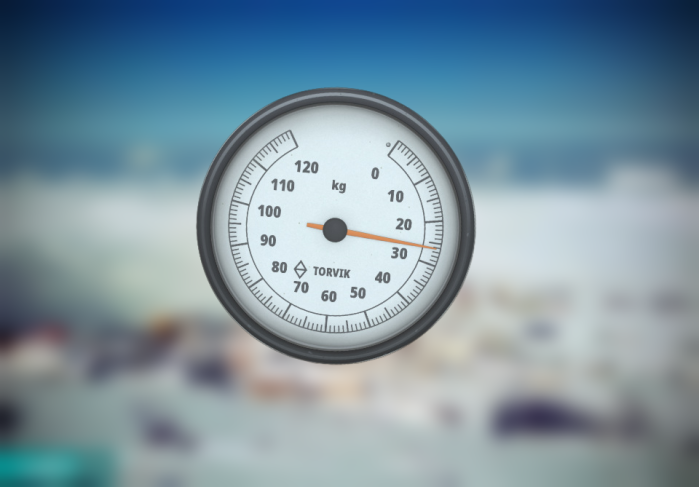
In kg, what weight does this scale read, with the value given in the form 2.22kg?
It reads 26kg
